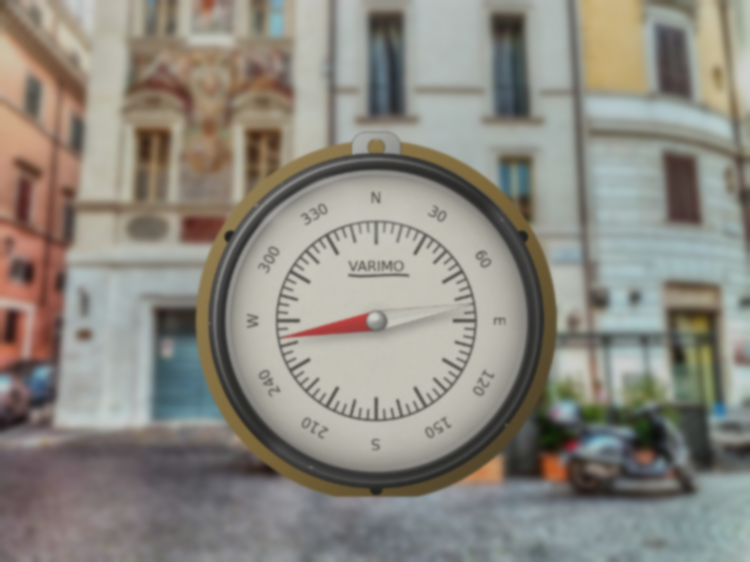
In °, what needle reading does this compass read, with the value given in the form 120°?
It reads 260°
